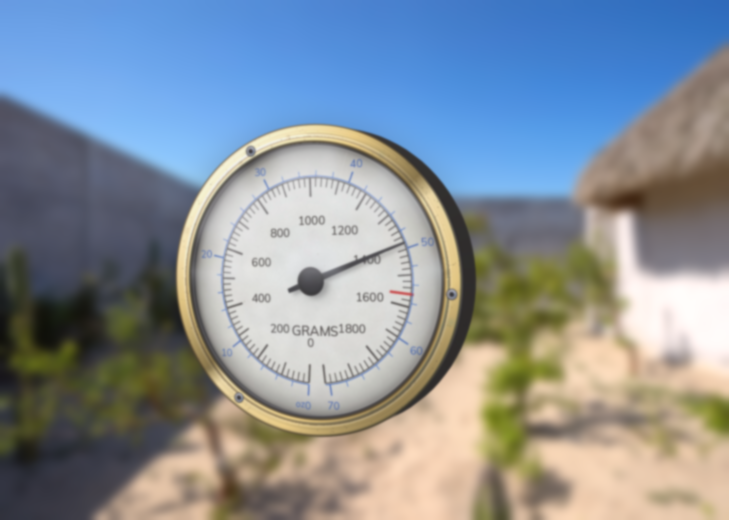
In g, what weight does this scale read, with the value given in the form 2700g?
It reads 1400g
